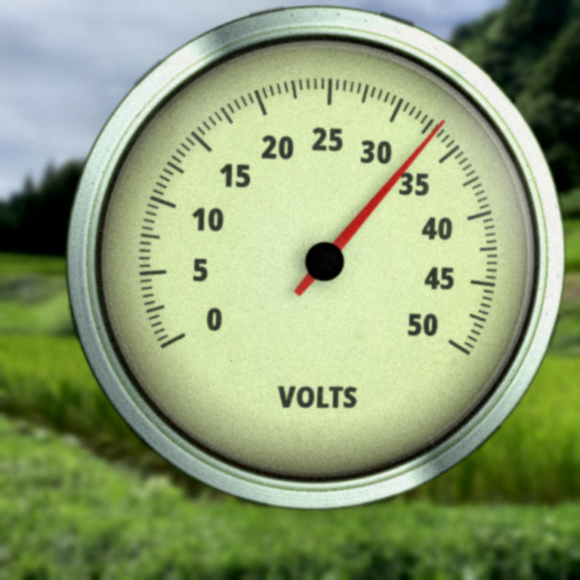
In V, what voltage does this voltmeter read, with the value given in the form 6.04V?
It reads 33V
